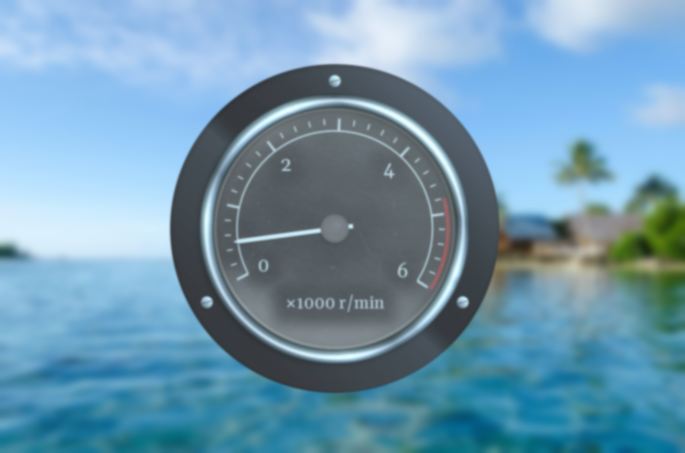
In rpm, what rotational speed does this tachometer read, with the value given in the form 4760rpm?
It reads 500rpm
